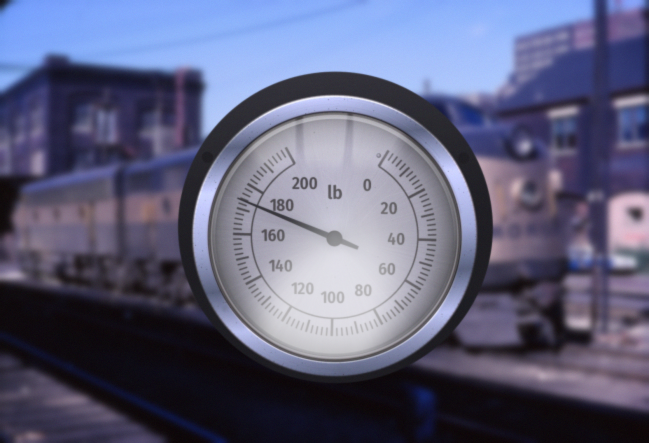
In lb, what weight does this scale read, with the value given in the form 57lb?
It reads 174lb
